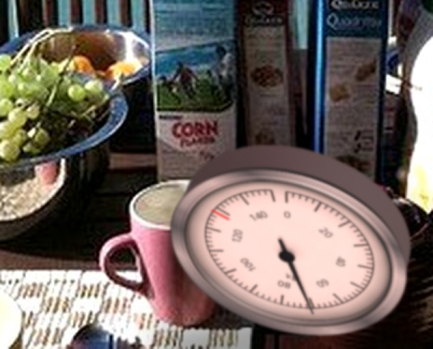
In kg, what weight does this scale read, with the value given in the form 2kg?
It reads 70kg
